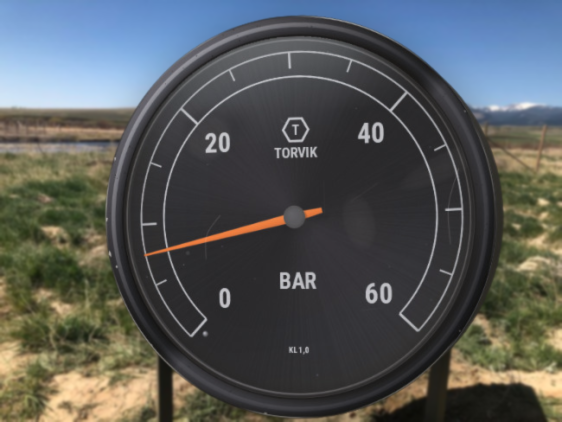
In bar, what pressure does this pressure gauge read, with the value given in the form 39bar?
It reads 7.5bar
